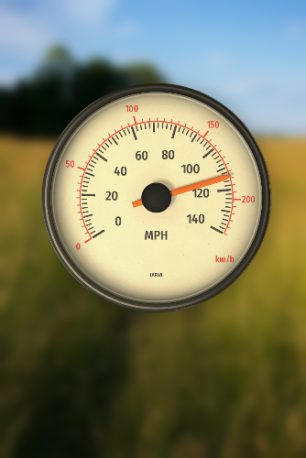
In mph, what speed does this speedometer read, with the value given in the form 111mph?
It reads 114mph
